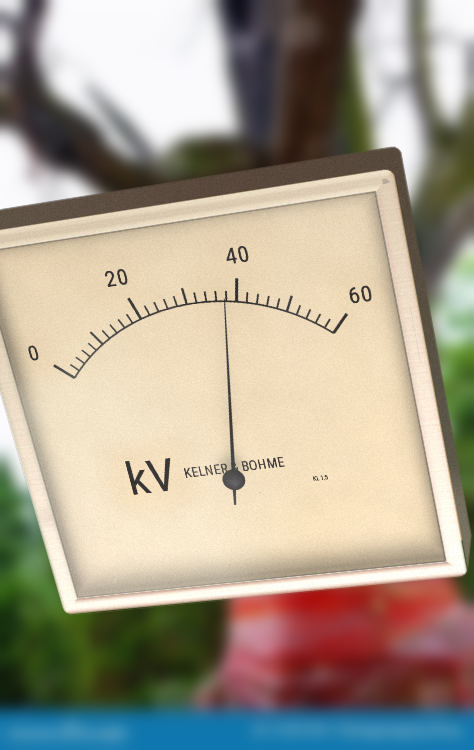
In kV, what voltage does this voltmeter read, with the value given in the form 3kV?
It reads 38kV
